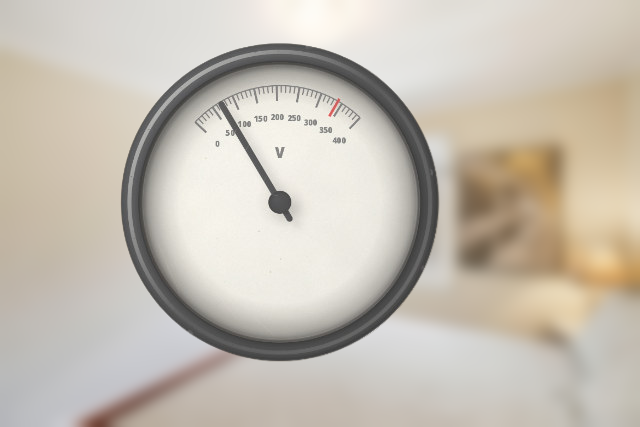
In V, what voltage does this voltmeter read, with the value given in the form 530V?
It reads 70V
